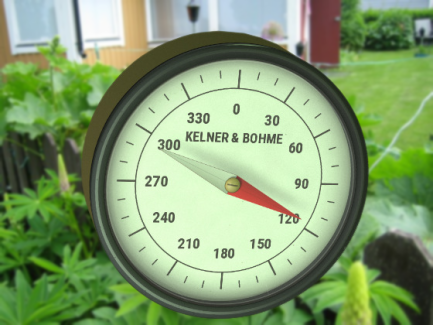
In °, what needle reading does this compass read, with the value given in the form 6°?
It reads 115°
